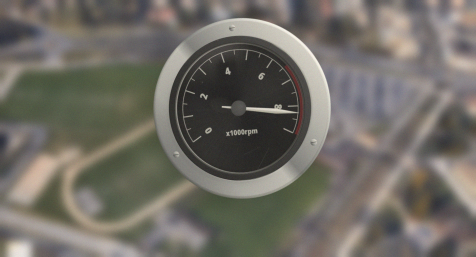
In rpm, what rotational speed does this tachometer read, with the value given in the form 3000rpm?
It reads 8250rpm
